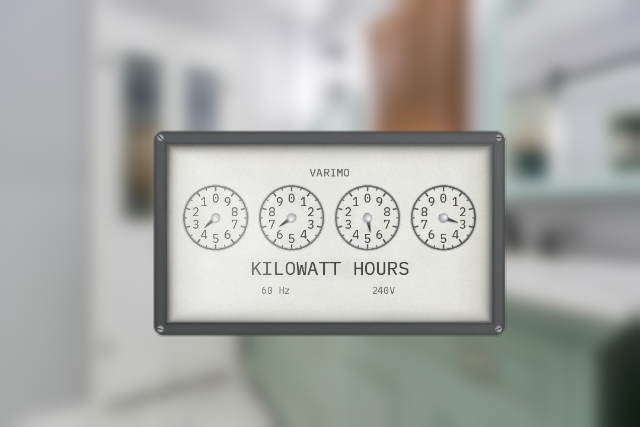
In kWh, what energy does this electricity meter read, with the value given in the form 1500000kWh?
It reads 3653kWh
